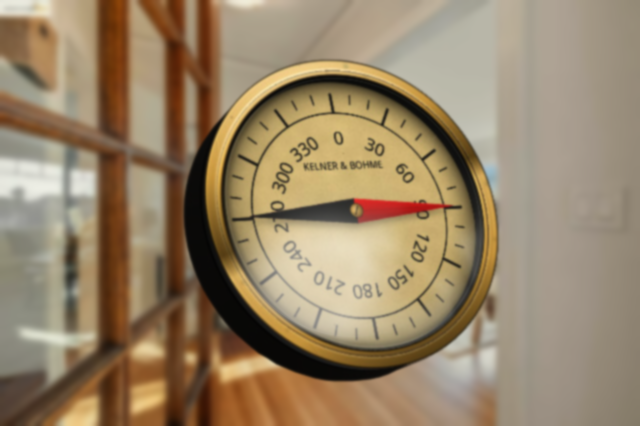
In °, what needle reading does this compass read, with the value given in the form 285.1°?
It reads 90°
